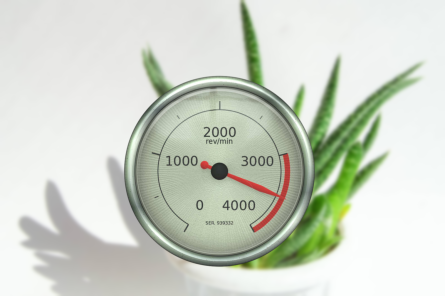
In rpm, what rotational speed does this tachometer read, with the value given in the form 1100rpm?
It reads 3500rpm
